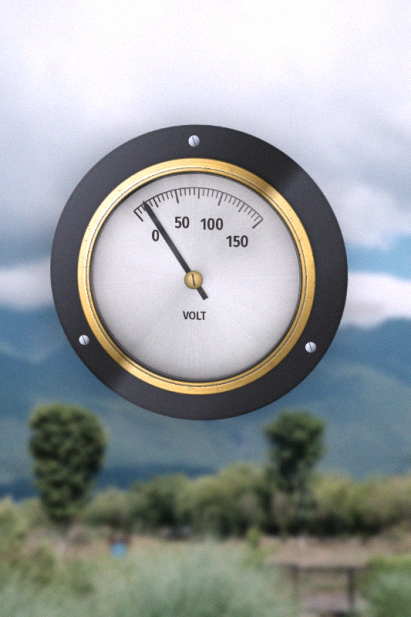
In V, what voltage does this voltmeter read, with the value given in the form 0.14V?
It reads 15V
